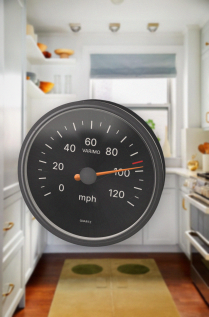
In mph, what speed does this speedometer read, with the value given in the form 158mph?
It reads 97.5mph
